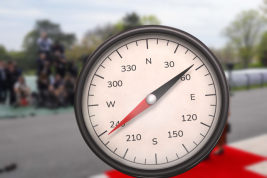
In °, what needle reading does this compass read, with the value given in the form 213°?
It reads 235°
